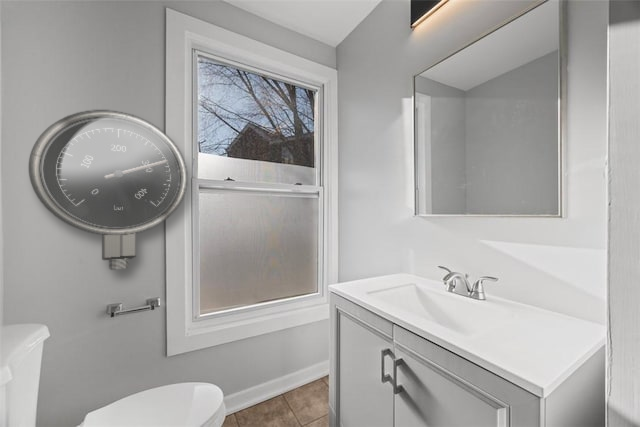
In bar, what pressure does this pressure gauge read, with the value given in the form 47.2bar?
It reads 300bar
